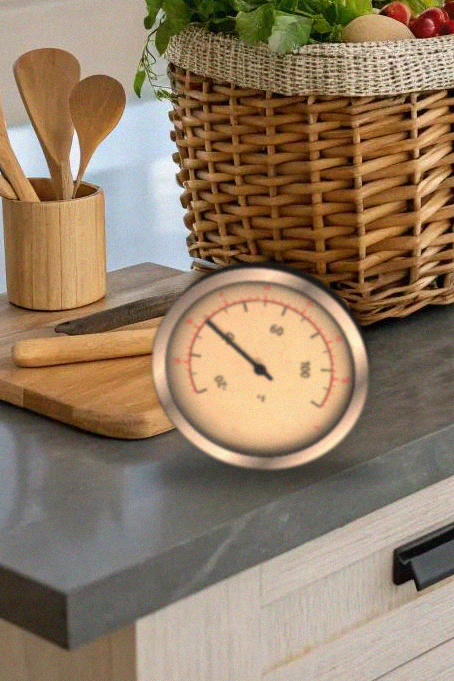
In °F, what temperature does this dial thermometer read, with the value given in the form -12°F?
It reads 20°F
